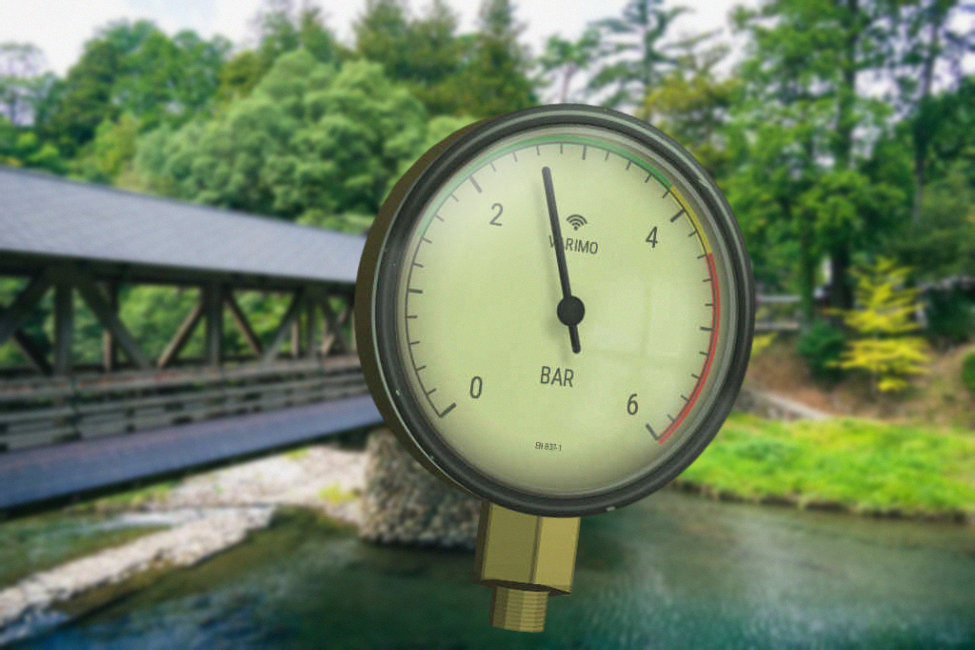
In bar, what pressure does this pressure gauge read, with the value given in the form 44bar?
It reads 2.6bar
